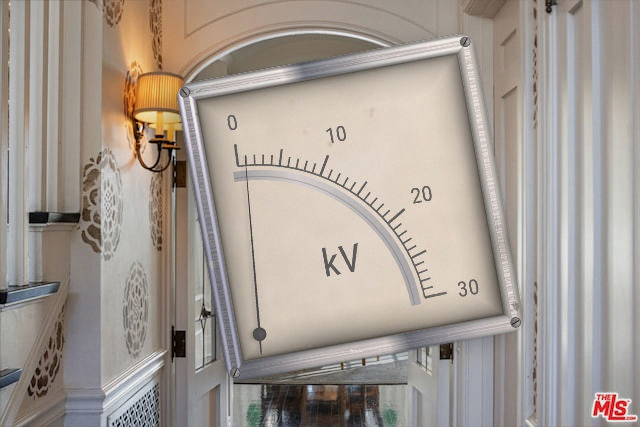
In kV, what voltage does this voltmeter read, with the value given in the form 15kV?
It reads 1kV
